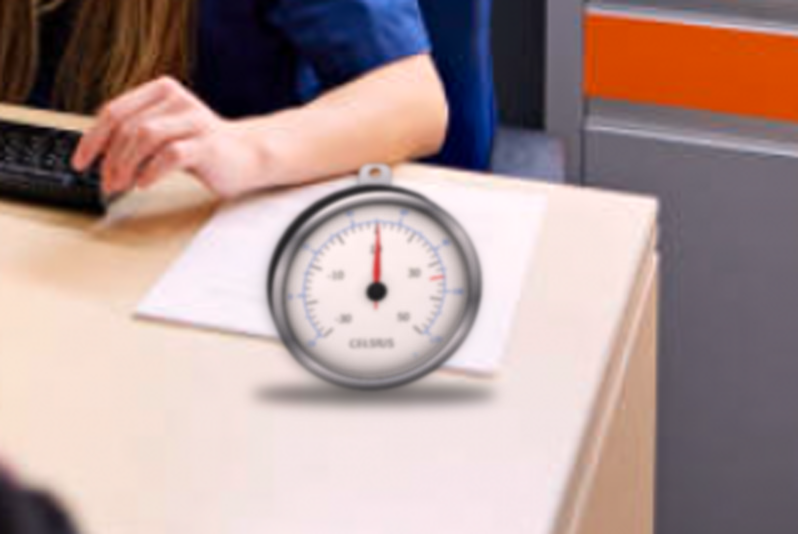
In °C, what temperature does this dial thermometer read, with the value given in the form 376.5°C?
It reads 10°C
